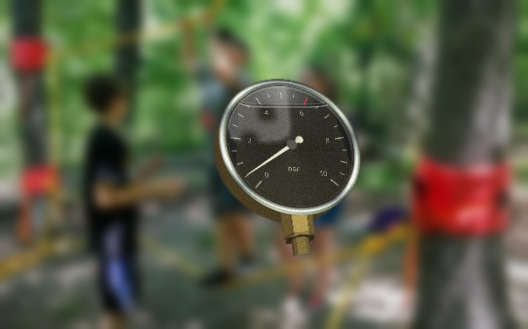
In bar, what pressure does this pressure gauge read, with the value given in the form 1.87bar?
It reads 0.5bar
